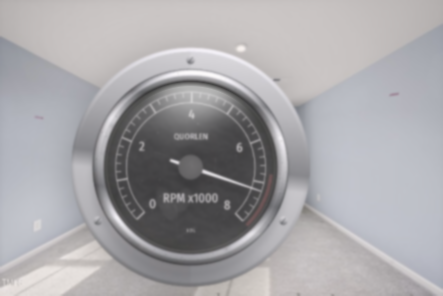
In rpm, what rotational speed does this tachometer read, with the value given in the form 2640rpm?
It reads 7200rpm
